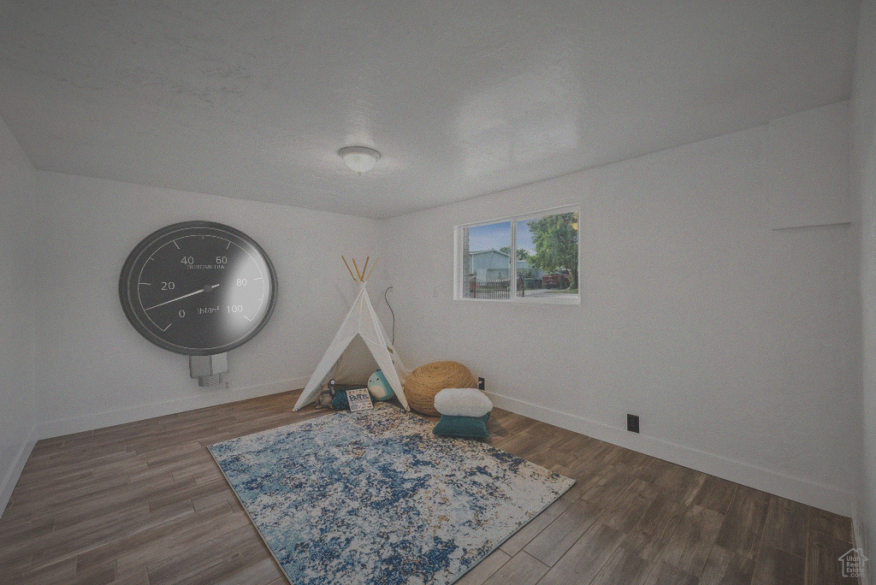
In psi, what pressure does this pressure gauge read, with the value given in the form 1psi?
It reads 10psi
